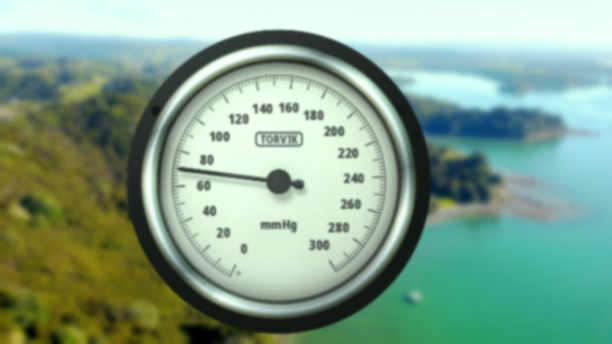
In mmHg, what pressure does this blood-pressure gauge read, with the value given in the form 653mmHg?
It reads 70mmHg
